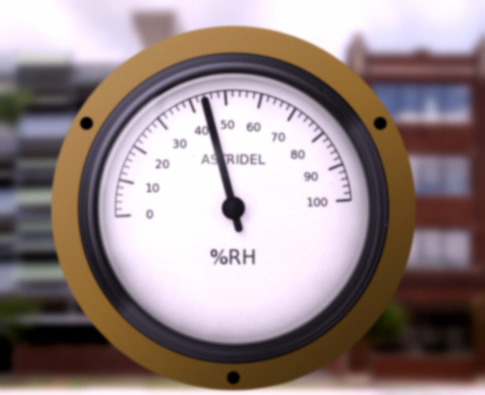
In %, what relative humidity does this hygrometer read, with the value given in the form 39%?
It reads 44%
